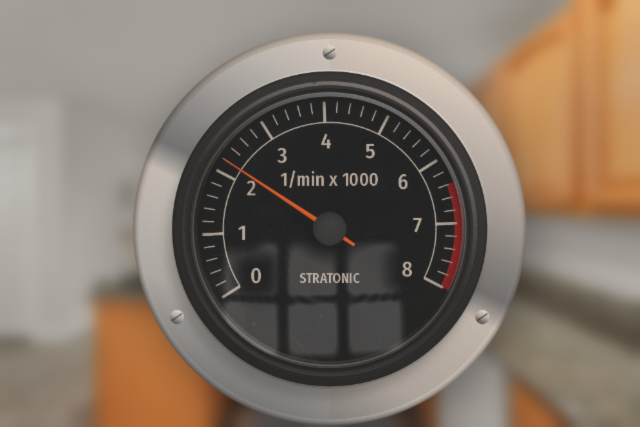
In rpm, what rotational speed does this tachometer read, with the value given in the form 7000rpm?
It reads 2200rpm
